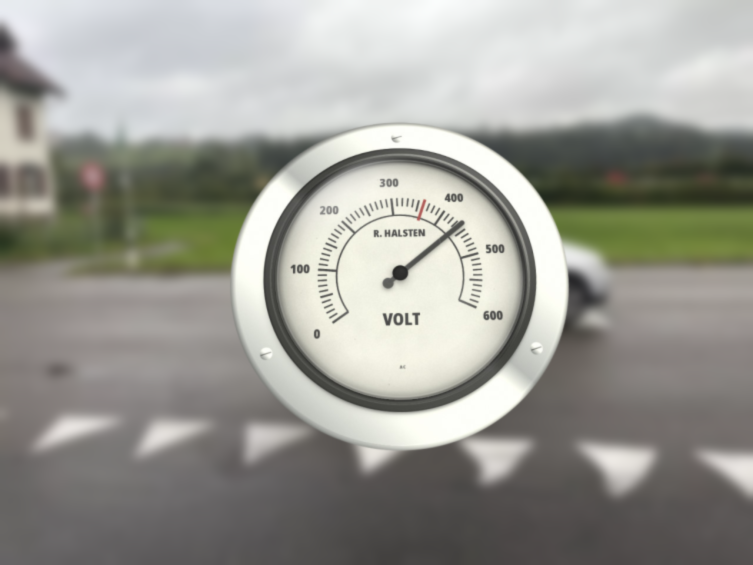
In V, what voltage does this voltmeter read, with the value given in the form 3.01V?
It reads 440V
